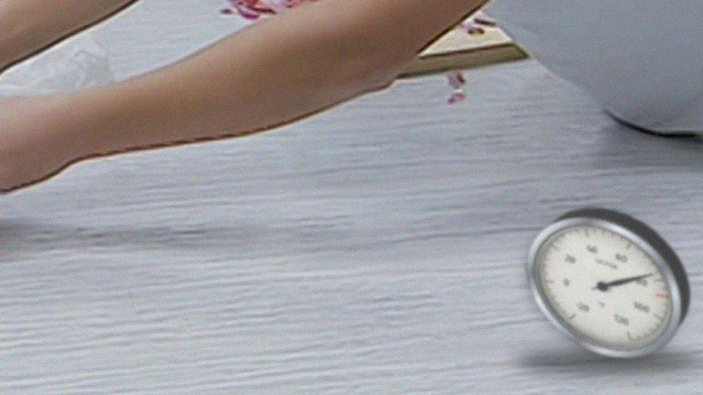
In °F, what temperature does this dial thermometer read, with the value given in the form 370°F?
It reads 76°F
